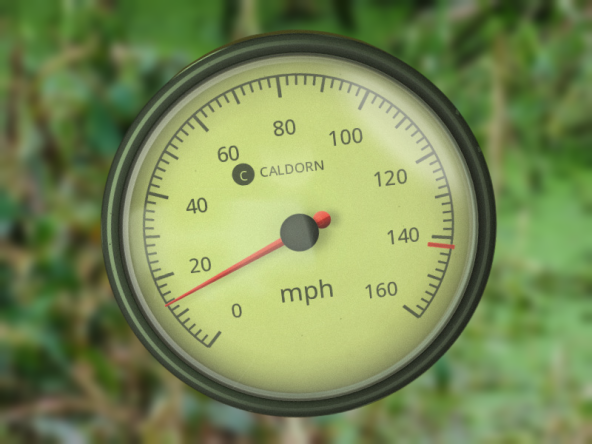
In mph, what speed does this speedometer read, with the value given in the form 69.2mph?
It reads 14mph
